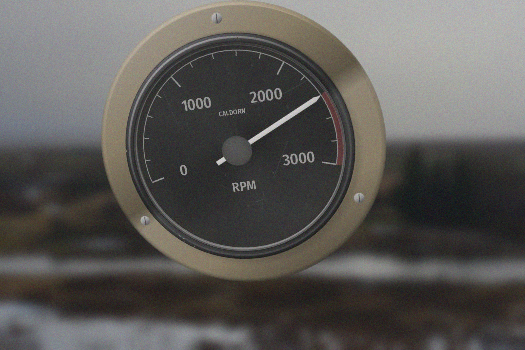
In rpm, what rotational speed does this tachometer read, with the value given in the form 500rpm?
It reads 2400rpm
